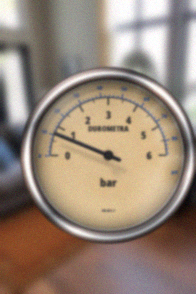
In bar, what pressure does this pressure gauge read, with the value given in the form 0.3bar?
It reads 0.75bar
